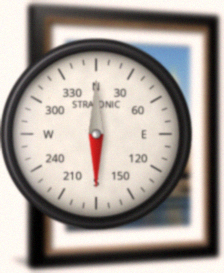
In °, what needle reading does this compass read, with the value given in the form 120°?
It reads 180°
